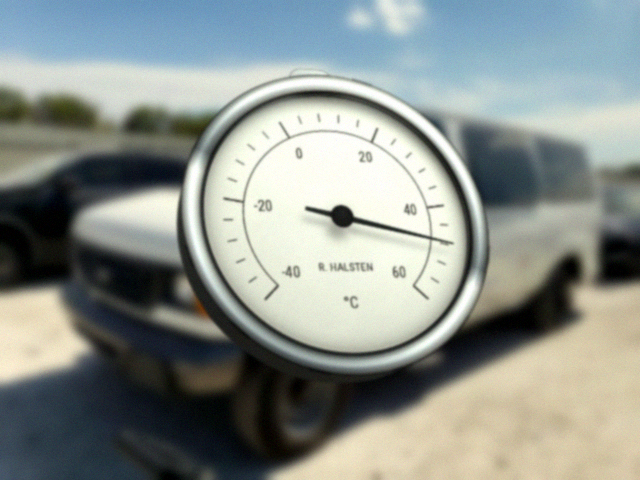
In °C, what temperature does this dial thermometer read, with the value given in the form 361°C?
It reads 48°C
